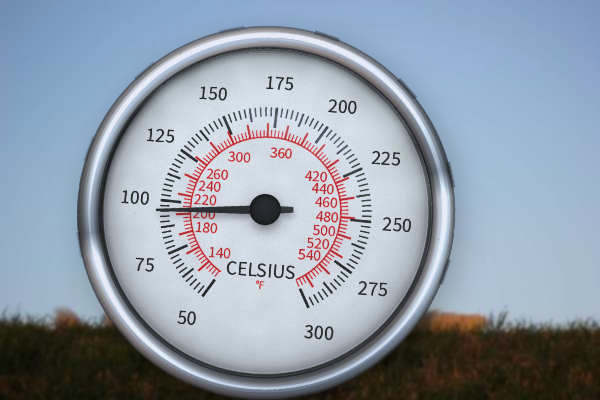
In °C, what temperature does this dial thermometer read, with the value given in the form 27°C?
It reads 95°C
